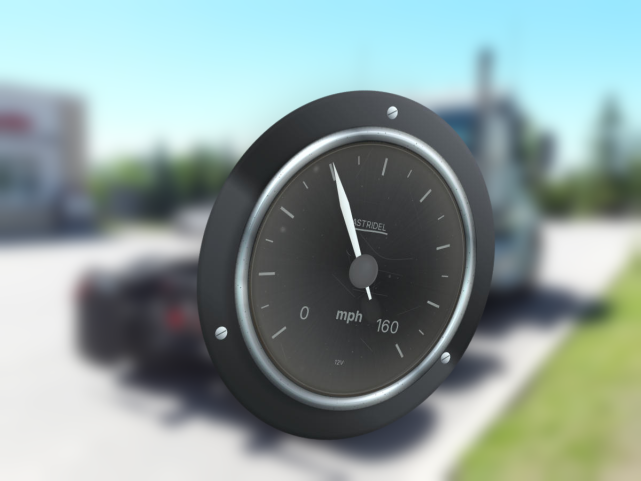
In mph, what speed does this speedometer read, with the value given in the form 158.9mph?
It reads 60mph
